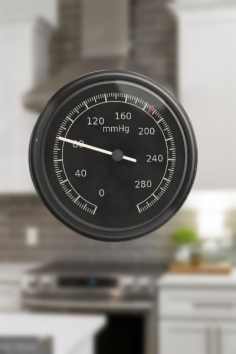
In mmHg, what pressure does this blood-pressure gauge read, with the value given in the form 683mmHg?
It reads 80mmHg
